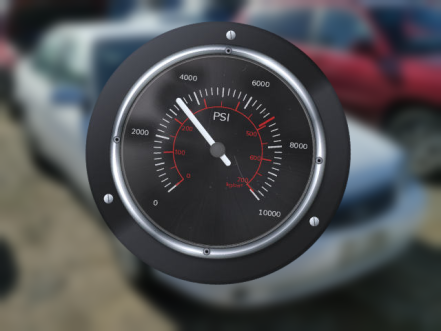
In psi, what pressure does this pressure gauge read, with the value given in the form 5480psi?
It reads 3400psi
